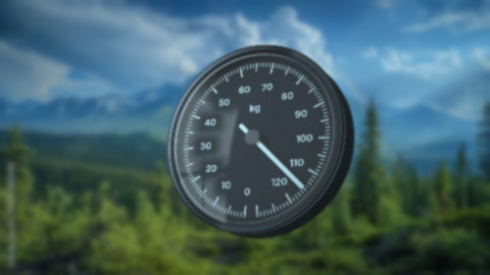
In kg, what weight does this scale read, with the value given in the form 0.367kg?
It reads 115kg
